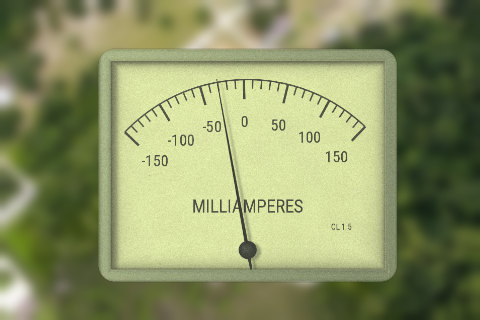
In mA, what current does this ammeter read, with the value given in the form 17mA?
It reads -30mA
